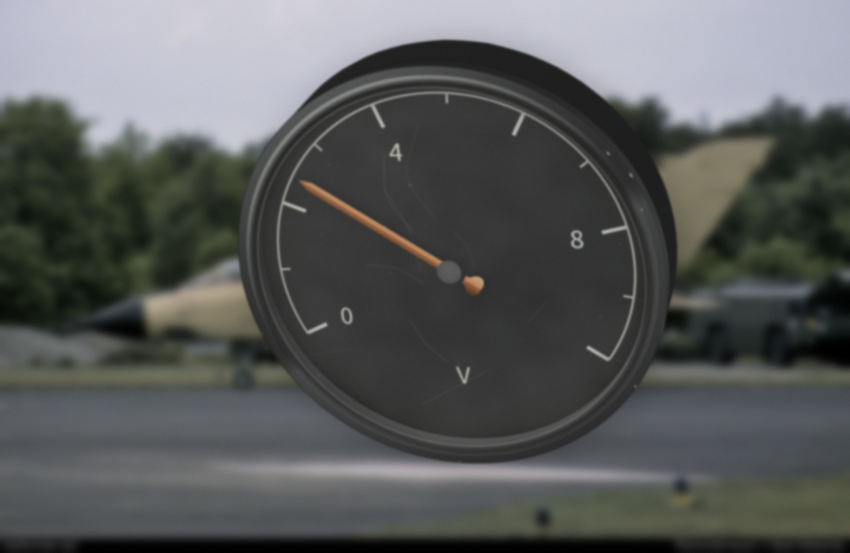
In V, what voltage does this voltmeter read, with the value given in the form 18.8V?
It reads 2.5V
